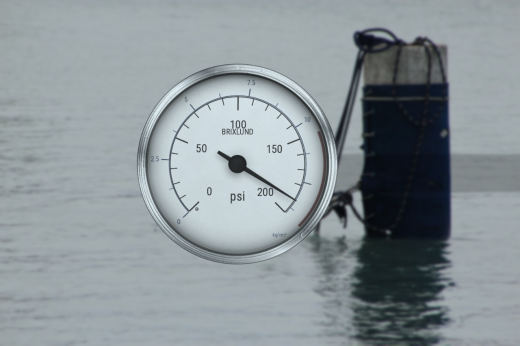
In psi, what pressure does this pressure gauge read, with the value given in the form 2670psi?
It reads 190psi
